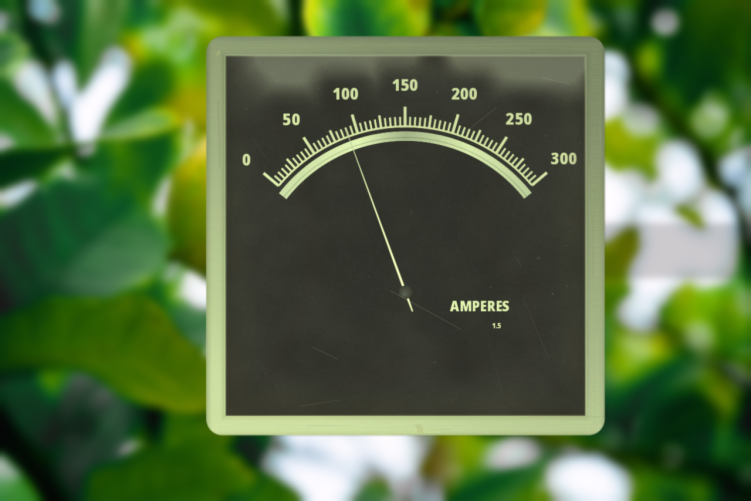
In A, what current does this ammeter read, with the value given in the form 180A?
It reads 90A
